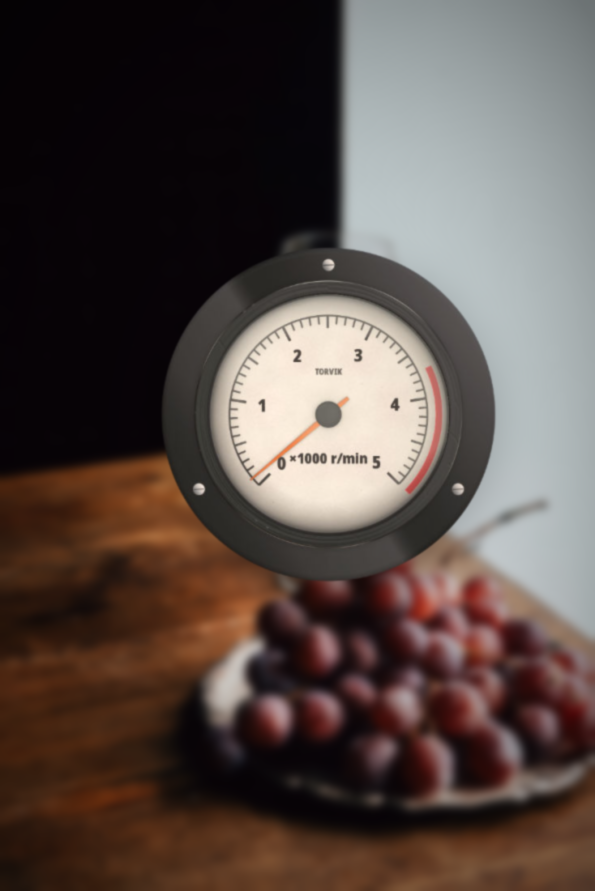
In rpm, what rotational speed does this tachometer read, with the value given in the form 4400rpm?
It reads 100rpm
